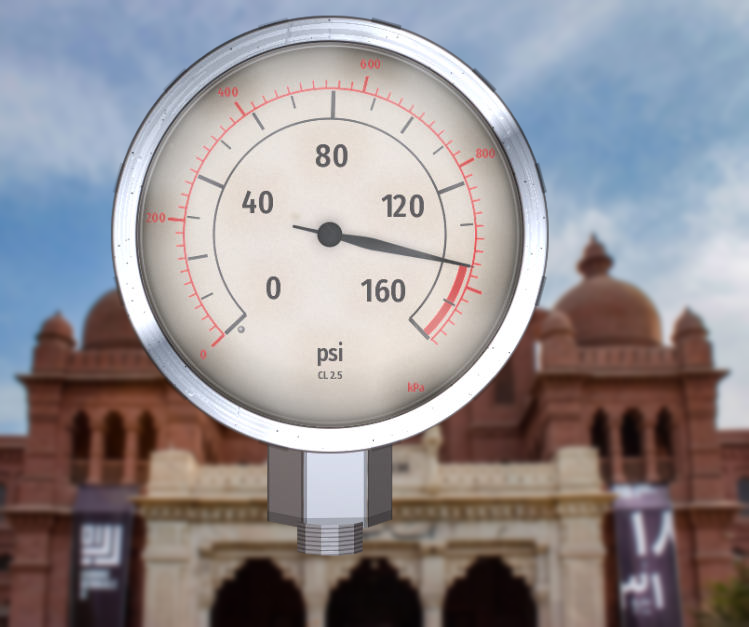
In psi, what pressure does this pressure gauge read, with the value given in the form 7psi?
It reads 140psi
